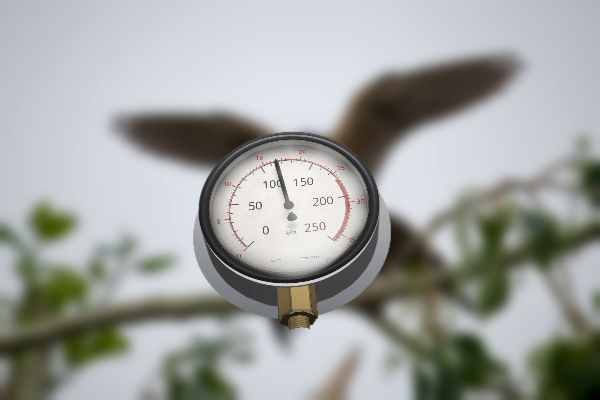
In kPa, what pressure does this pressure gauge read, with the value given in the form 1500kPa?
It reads 115kPa
